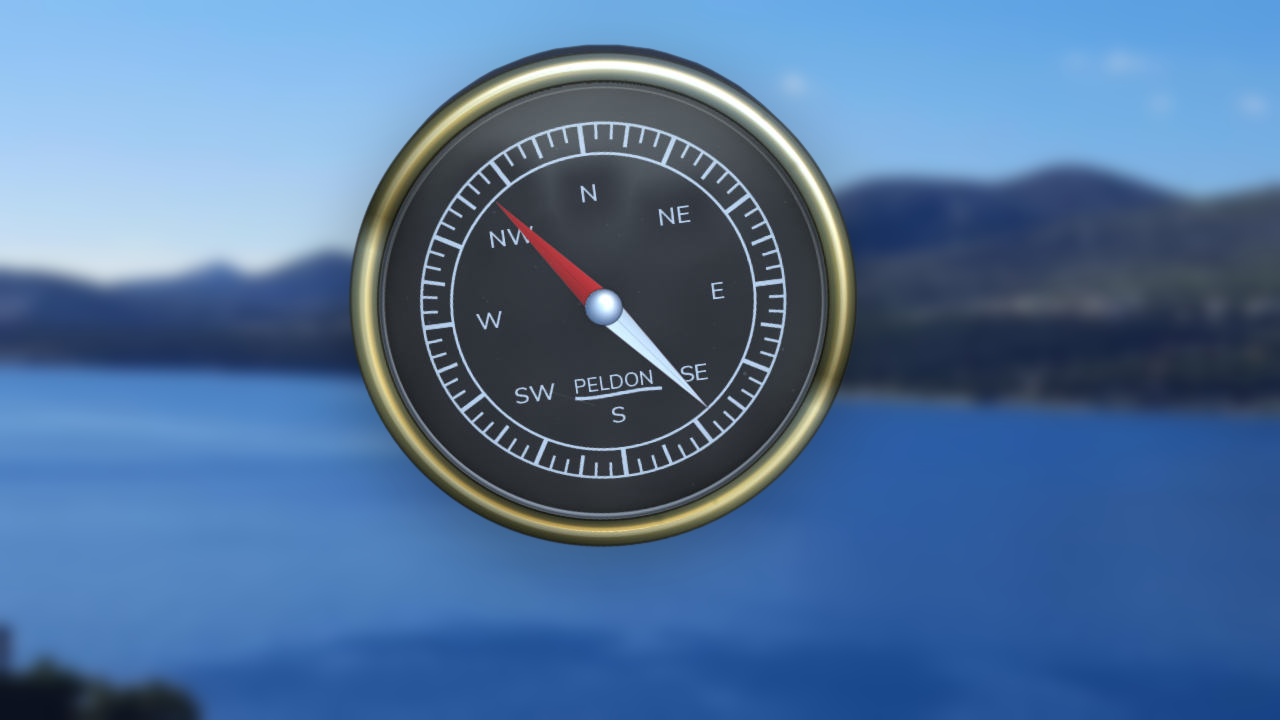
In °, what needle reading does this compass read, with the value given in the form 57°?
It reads 322.5°
